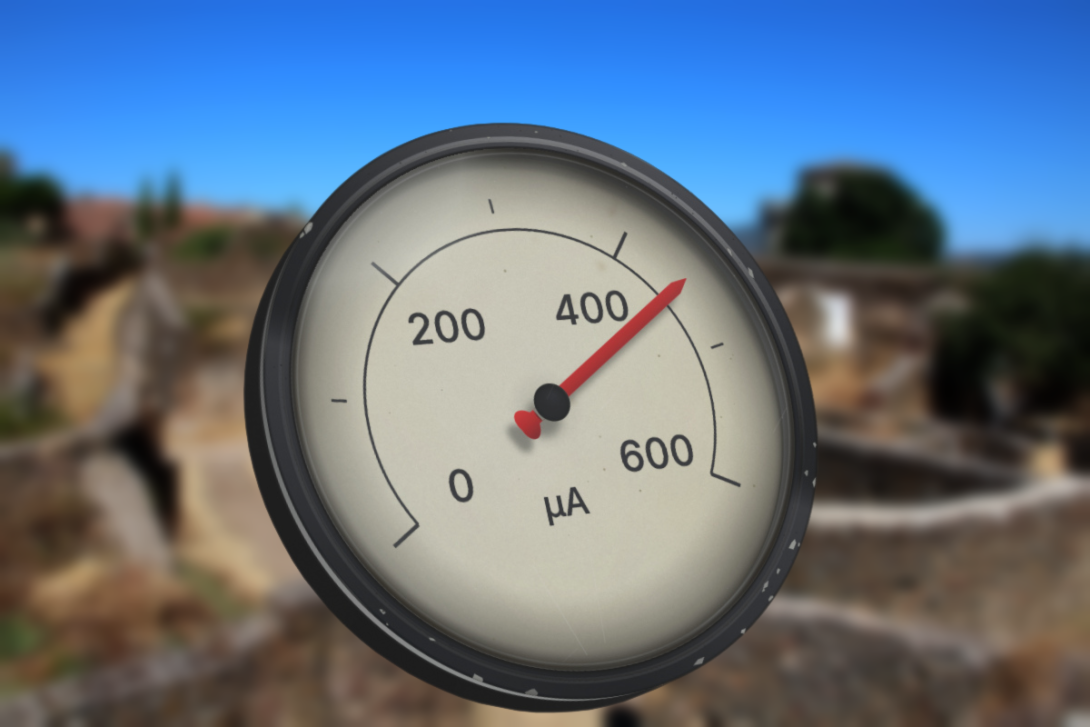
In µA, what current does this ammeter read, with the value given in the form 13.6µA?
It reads 450µA
